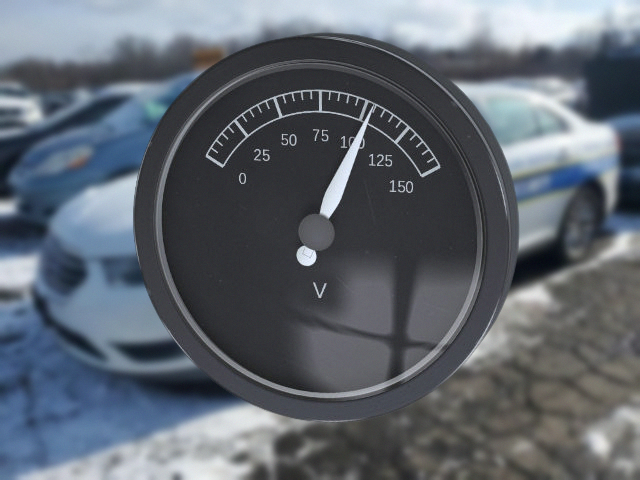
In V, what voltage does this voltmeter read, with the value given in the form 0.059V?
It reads 105V
